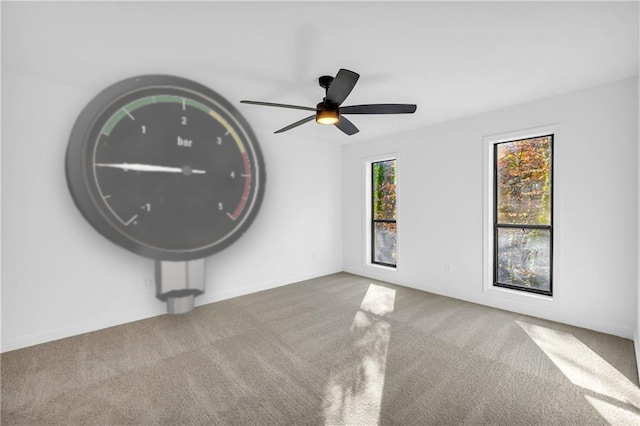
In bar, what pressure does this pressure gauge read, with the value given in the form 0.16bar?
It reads 0bar
